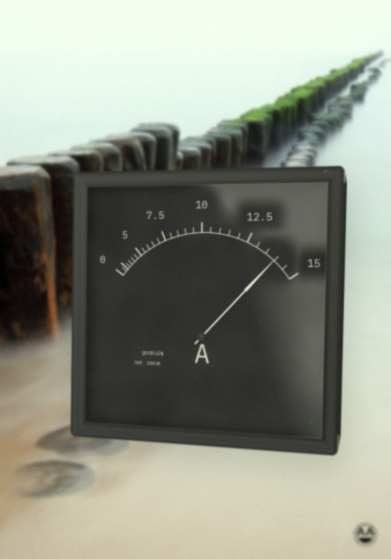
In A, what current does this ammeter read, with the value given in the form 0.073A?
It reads 14A
